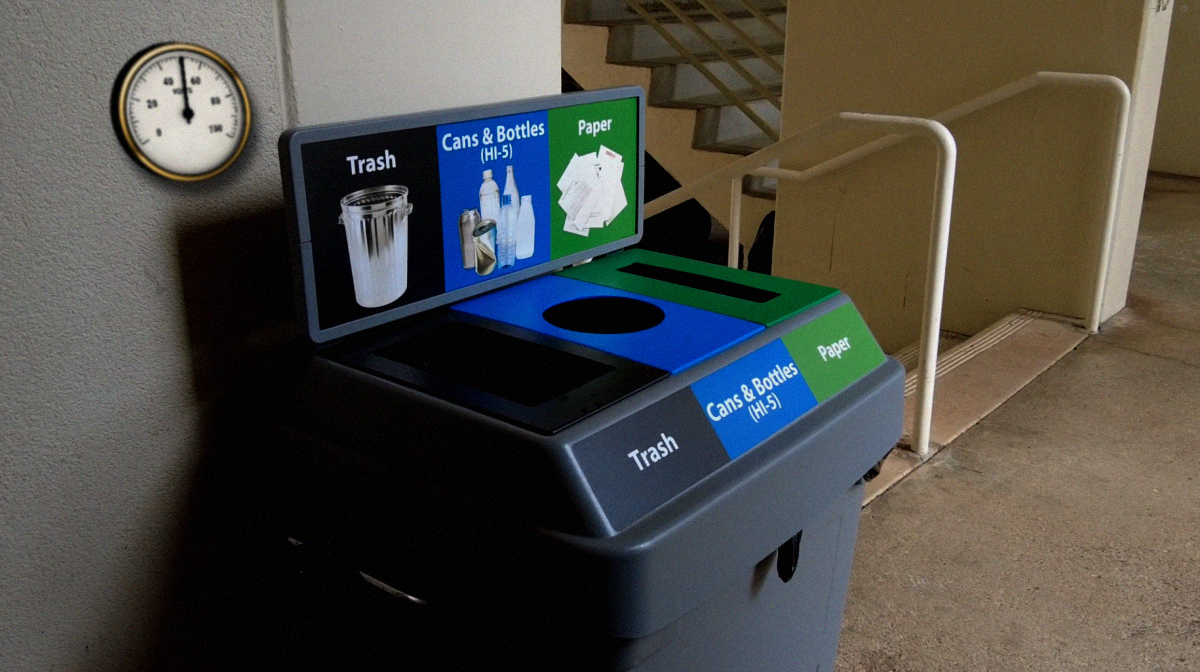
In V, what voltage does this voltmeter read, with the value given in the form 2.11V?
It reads 50V
